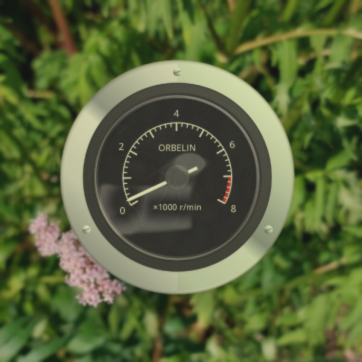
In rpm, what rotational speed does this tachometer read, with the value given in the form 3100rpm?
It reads 200rpm
